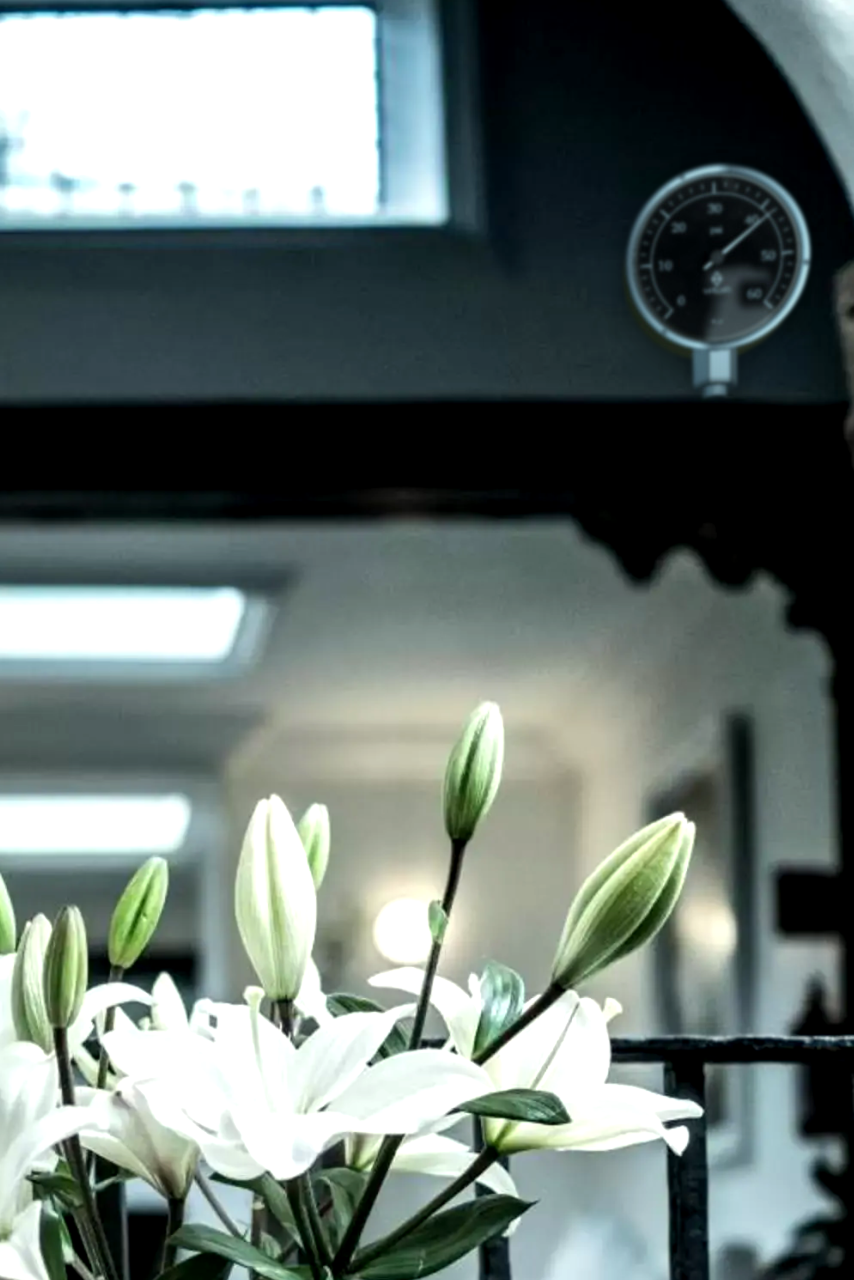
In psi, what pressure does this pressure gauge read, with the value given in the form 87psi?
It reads 42psi
